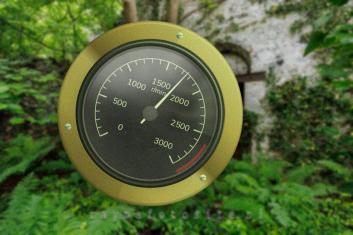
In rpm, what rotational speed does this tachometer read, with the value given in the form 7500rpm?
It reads 1750rpm
